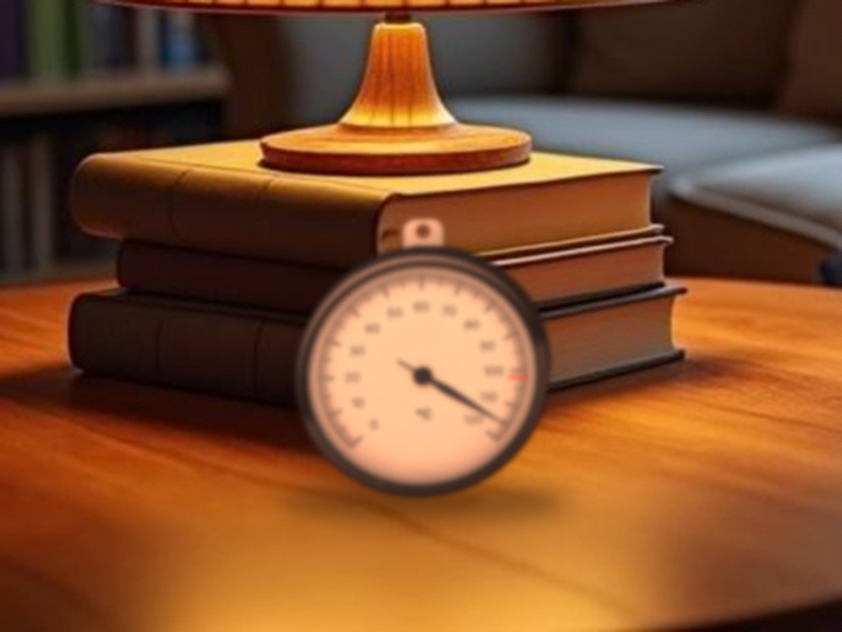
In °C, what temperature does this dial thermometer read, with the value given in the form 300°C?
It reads 115°C
